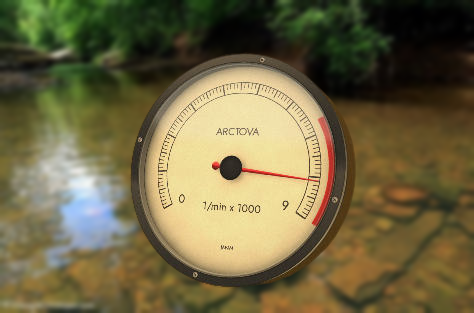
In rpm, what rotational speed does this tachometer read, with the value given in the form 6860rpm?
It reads 8100rpm
